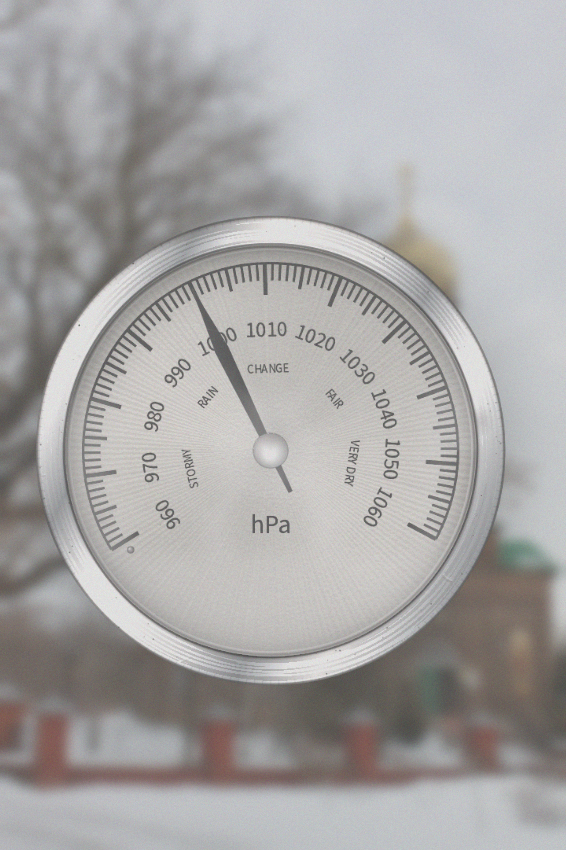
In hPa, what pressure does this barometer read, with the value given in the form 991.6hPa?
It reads 1000hPa
